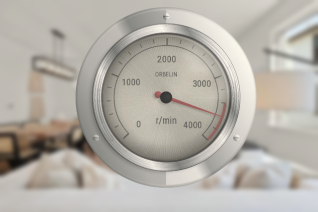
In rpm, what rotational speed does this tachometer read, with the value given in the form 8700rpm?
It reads 3600rpm
